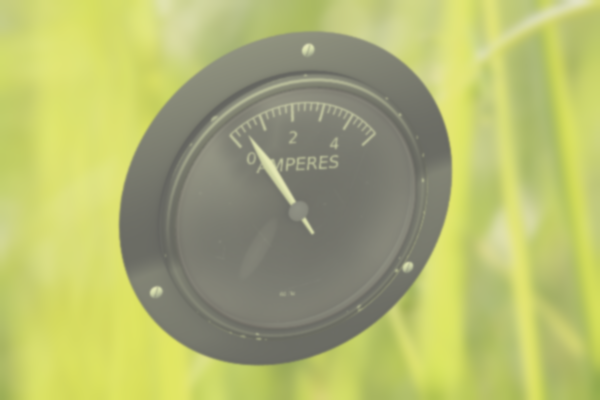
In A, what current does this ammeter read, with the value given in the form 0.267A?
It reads 0.4A
